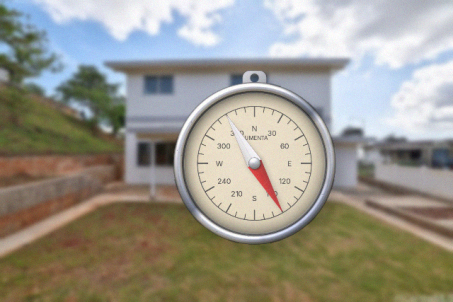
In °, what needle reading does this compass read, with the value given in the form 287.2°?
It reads 150°
